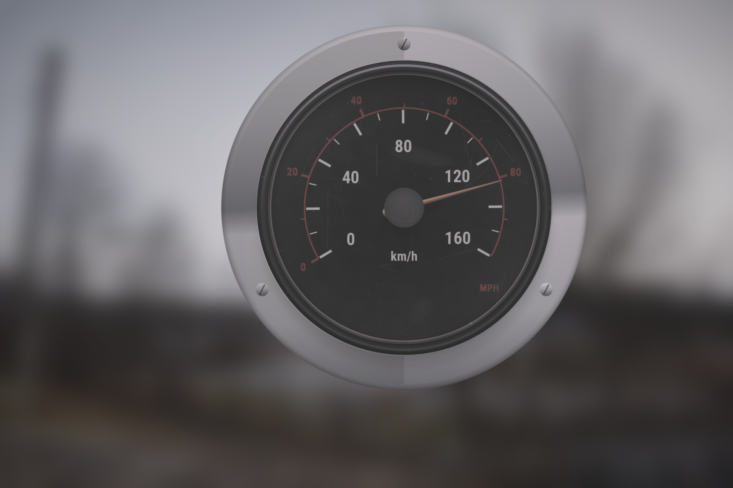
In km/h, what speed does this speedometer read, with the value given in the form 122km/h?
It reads 130km/h
